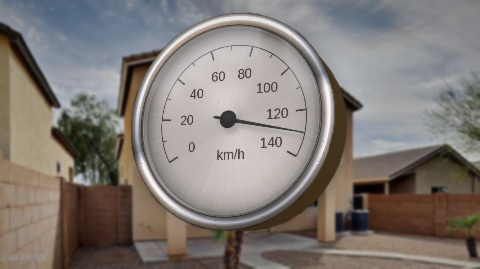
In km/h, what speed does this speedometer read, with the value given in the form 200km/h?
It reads 130km/h
